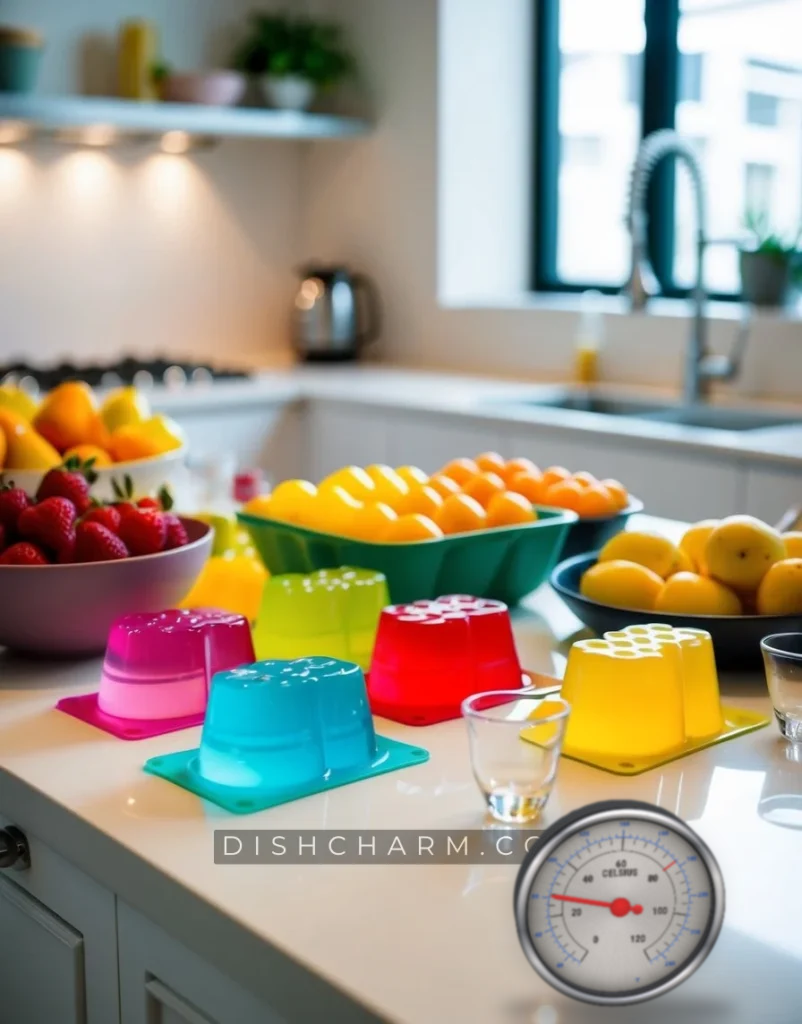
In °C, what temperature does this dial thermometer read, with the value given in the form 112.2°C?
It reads 28°C
